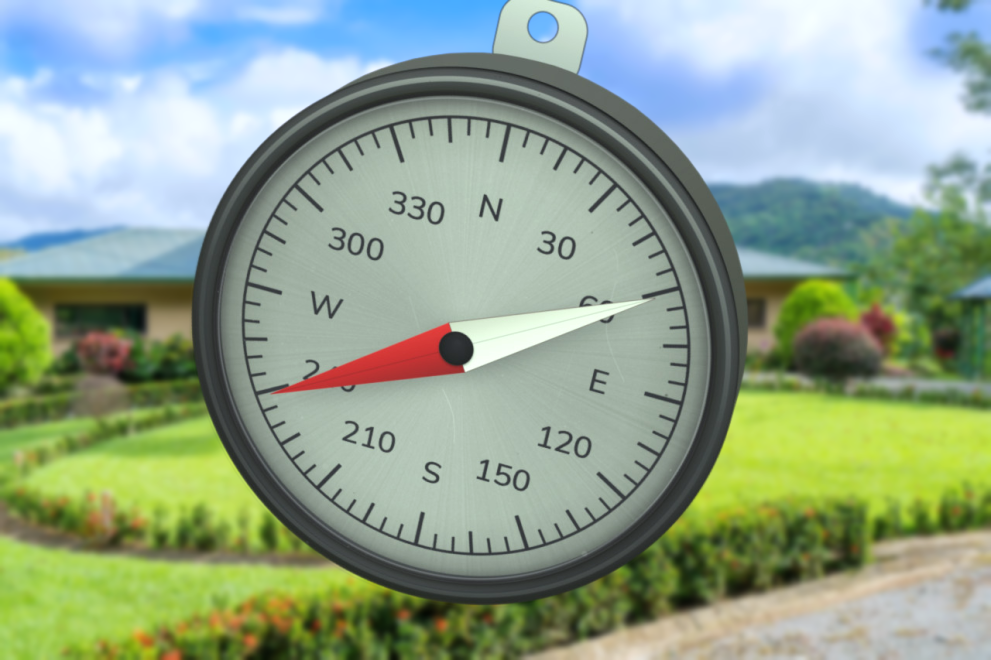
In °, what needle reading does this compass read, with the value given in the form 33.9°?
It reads 240°
